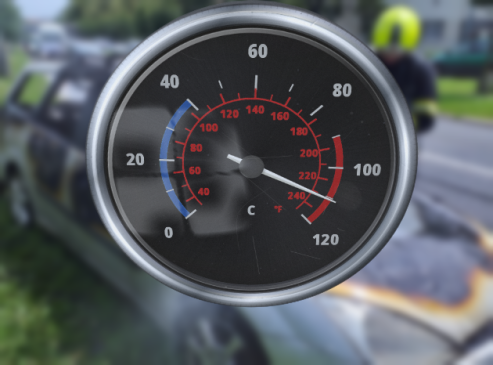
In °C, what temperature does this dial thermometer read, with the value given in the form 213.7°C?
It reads 110°C
